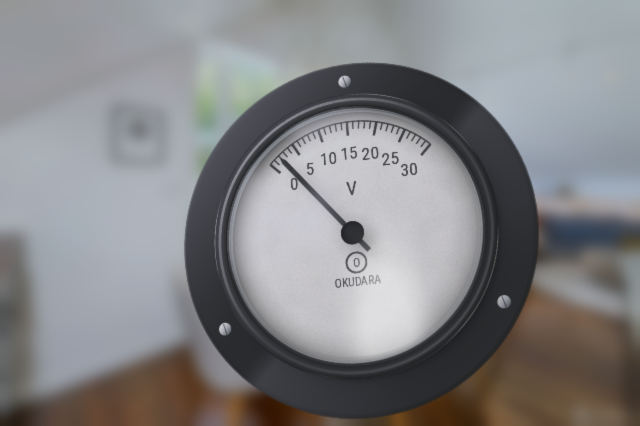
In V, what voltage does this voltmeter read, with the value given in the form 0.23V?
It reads 2V
